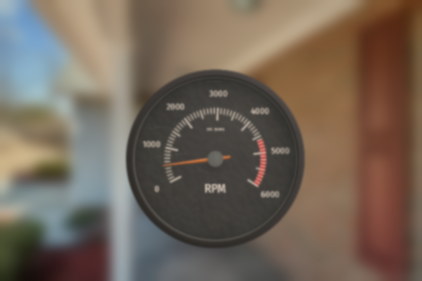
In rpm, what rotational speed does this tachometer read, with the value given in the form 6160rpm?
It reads 500rpm
